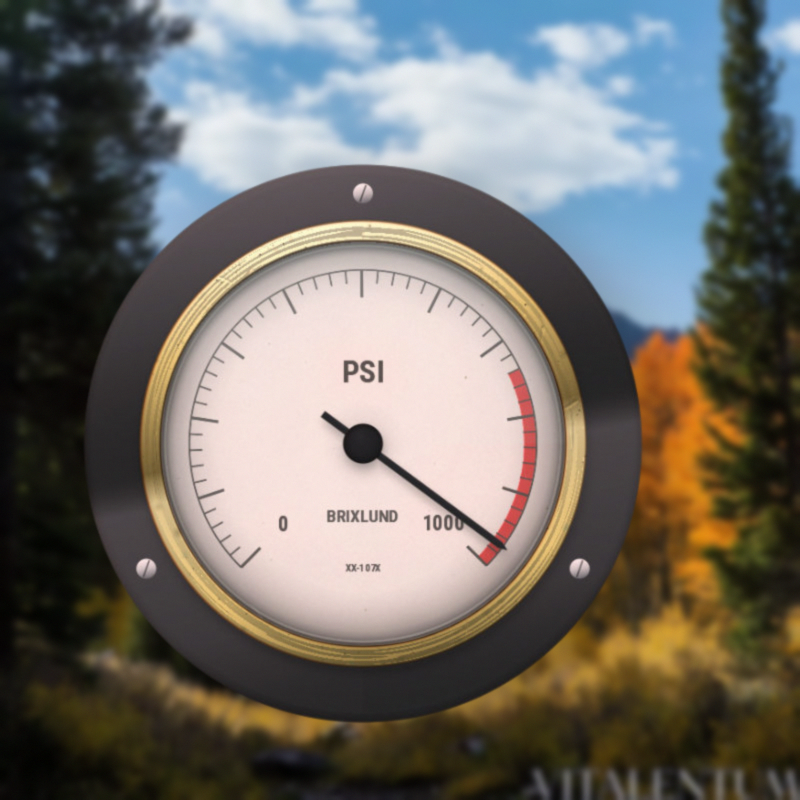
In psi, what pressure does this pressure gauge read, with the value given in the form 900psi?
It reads 970psi
